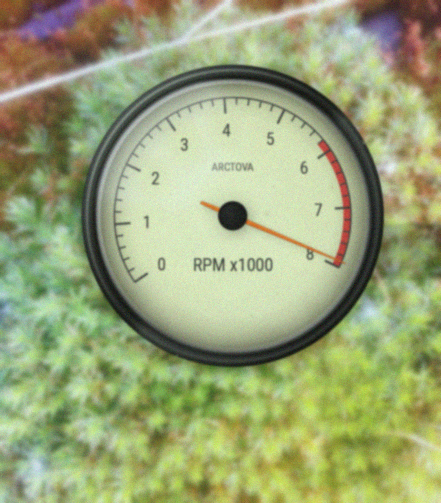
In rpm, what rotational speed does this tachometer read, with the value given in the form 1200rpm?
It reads 7900rpm
